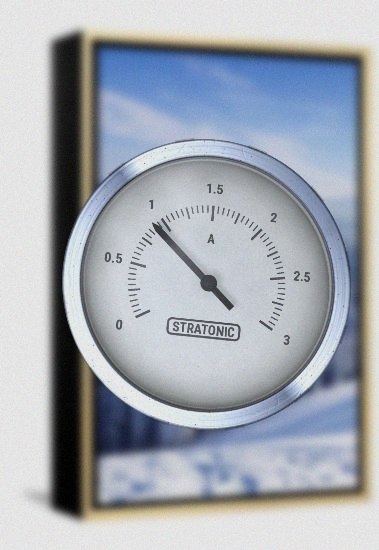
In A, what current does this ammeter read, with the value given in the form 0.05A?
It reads 0.9A
